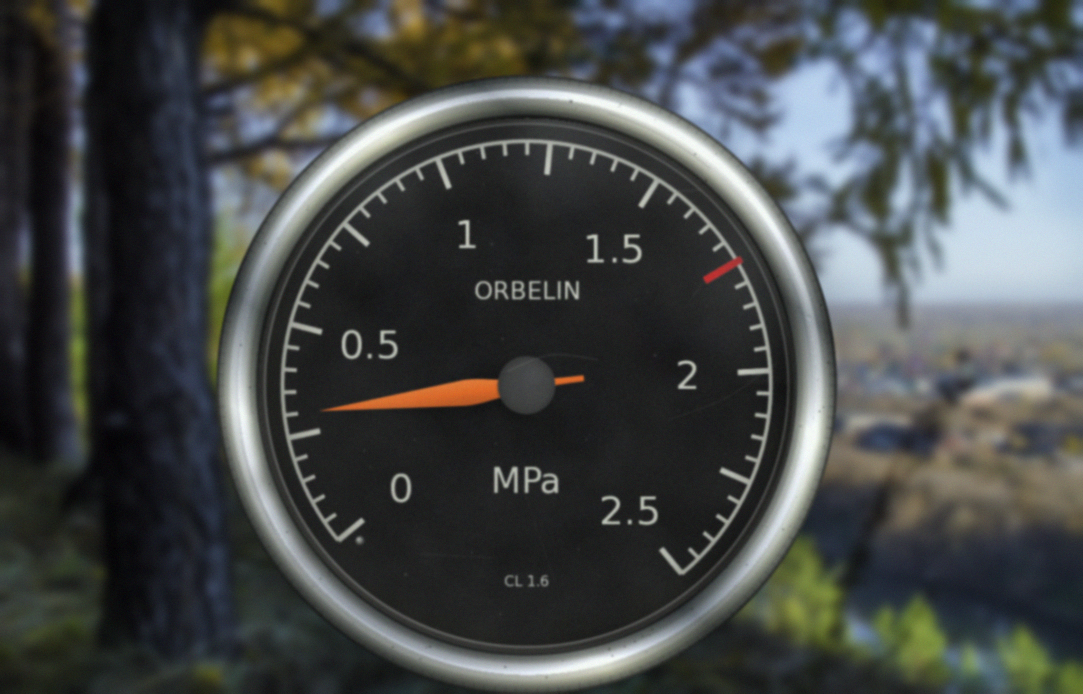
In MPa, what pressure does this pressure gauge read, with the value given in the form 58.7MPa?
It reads 0.3MPa
